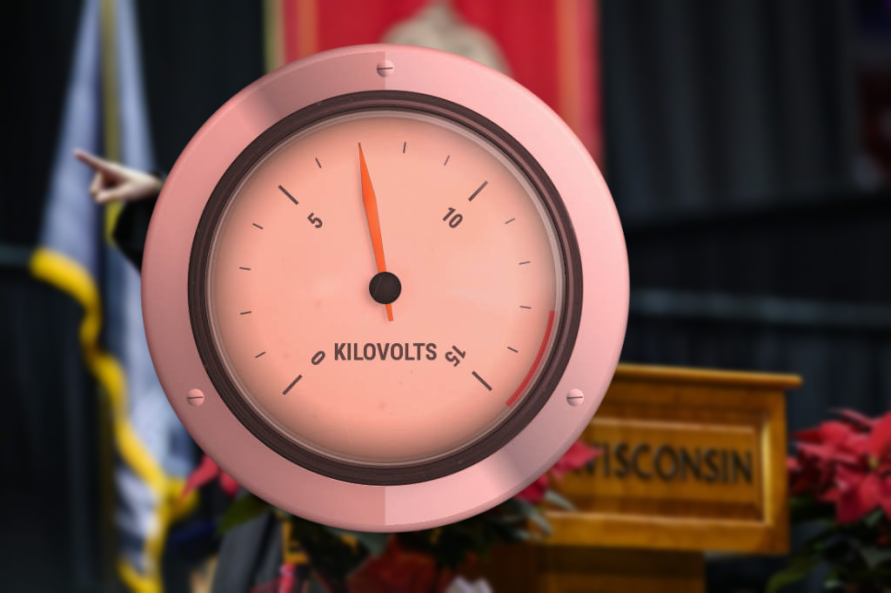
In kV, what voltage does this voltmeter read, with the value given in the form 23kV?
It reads 7kV
